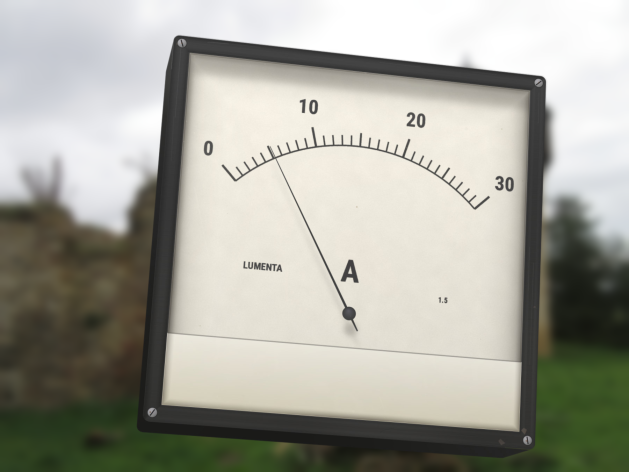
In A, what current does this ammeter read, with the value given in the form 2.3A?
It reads 5A
